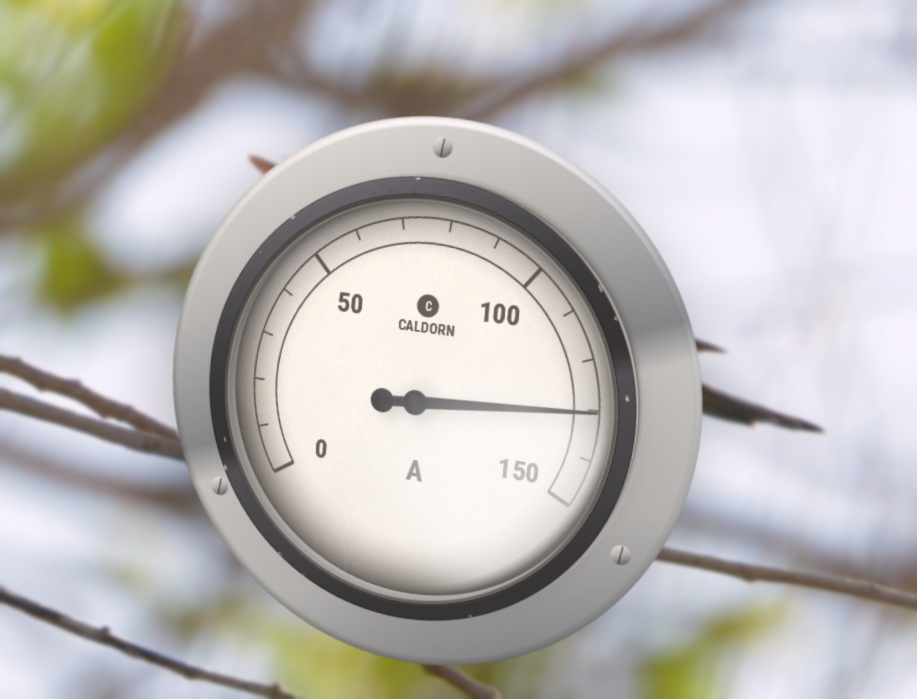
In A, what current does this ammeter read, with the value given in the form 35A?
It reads 130A
